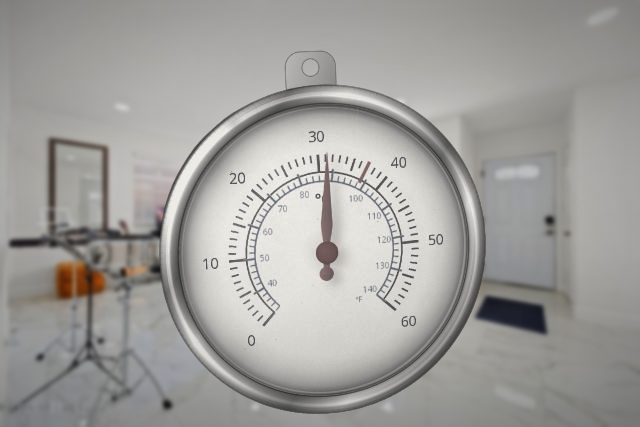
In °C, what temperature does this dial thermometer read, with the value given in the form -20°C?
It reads 31°C
